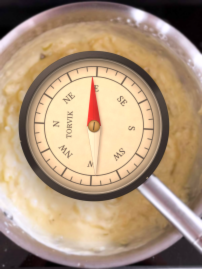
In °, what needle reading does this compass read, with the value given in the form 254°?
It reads 85°
